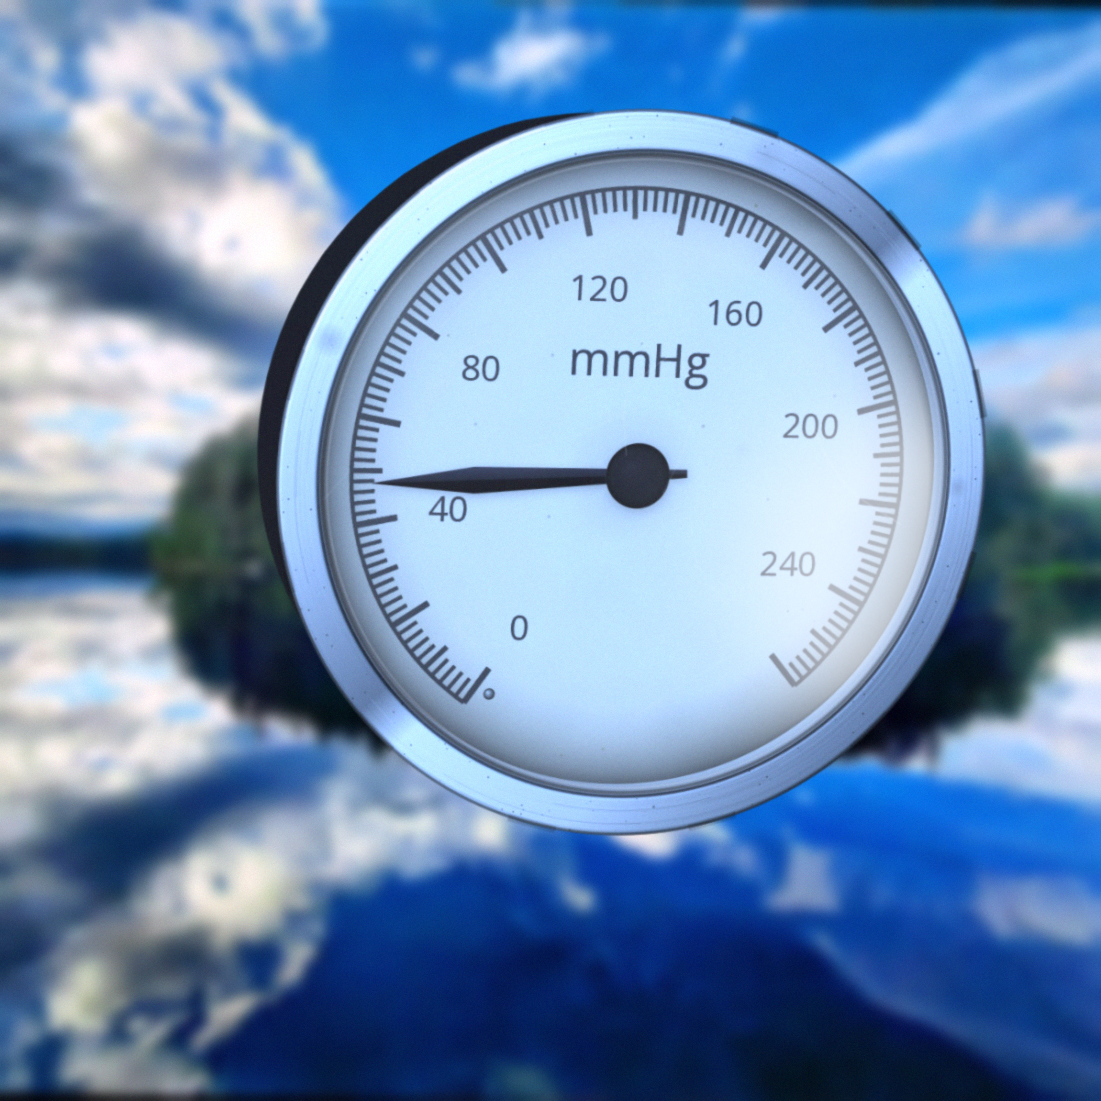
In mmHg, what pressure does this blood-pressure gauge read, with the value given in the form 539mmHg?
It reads 48mmHg
